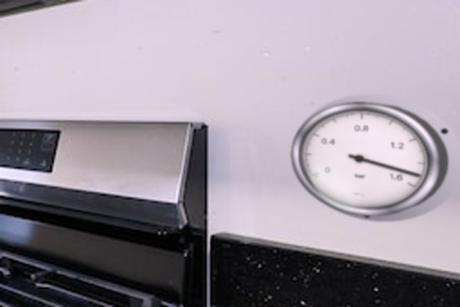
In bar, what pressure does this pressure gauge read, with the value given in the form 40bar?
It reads 1.5bar
